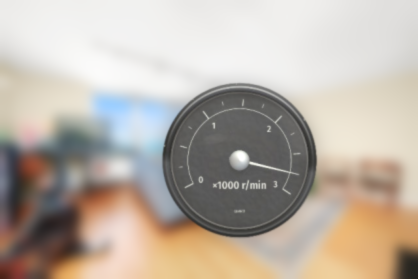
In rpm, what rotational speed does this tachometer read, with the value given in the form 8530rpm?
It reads 2750rpm
